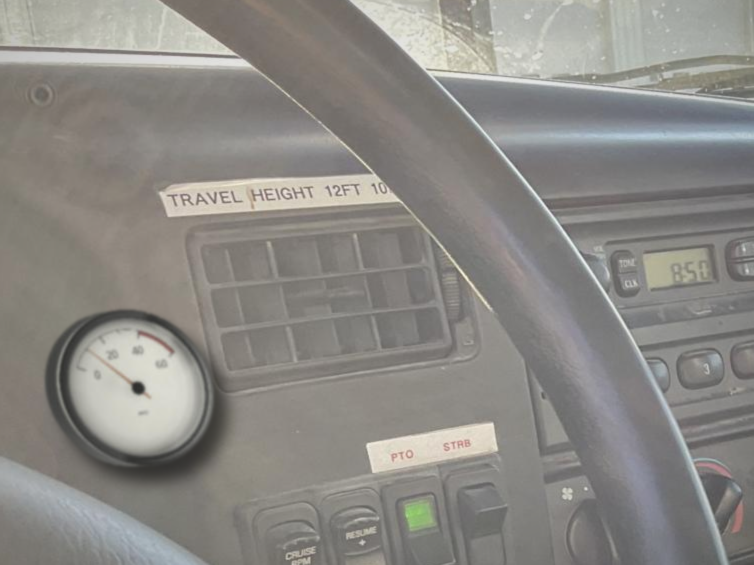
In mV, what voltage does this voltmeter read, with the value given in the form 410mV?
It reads 10mV
